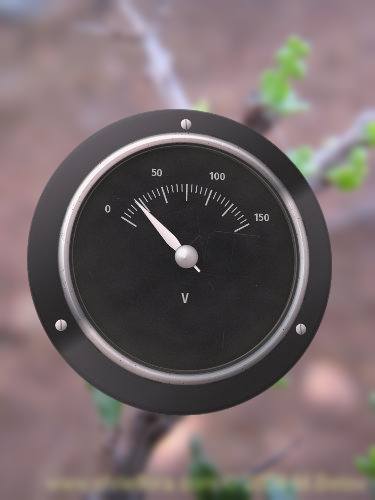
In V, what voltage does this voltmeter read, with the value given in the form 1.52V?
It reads 20V
